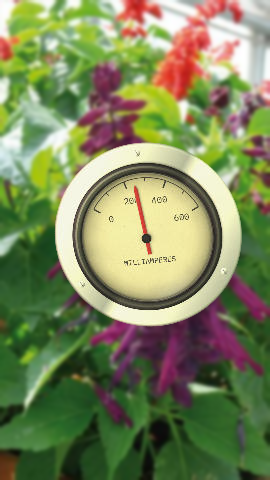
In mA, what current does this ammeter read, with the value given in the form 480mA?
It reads 250mA
